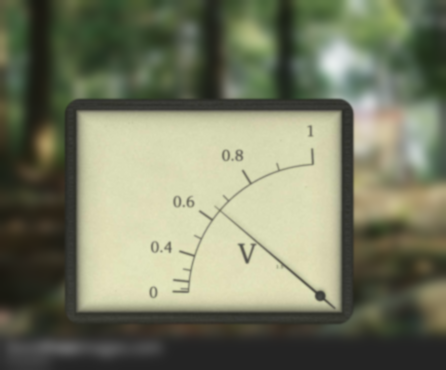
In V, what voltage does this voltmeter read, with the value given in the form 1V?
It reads 0.65V
